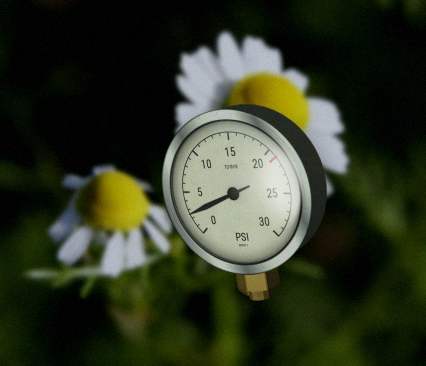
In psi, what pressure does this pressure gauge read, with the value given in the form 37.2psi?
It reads 2.5psi
